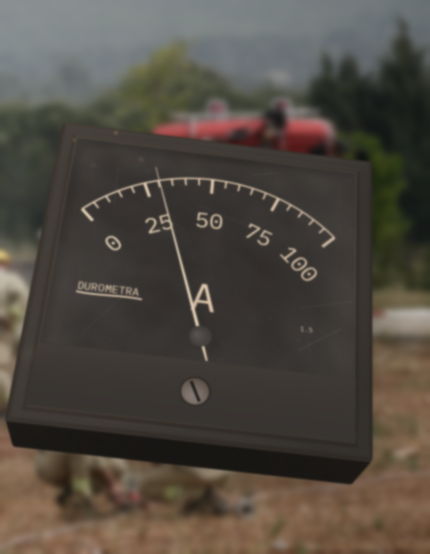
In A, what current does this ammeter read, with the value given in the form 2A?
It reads 30A
